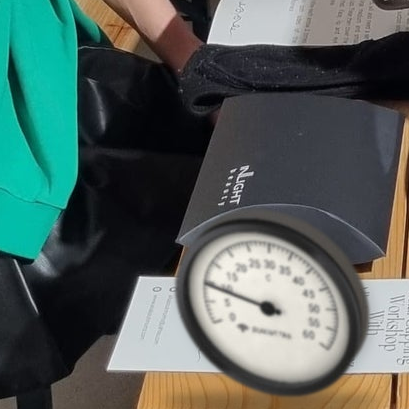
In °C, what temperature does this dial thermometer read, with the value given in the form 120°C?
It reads 10°C
